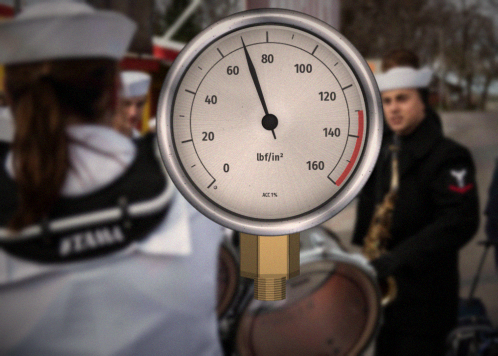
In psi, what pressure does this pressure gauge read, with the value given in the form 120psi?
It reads 70psi
